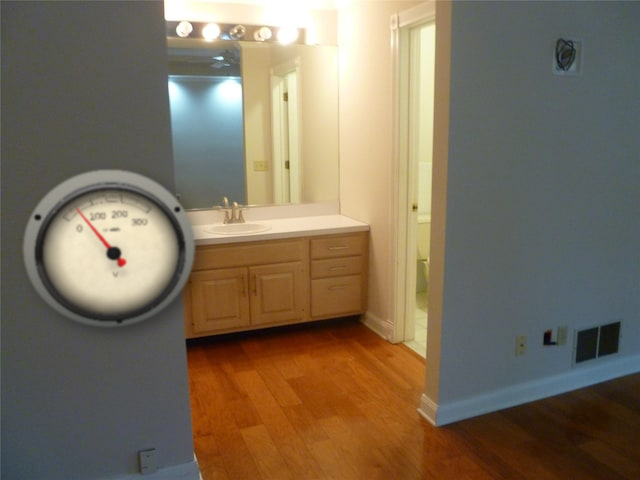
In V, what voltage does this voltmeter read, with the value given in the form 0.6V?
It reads 50V
